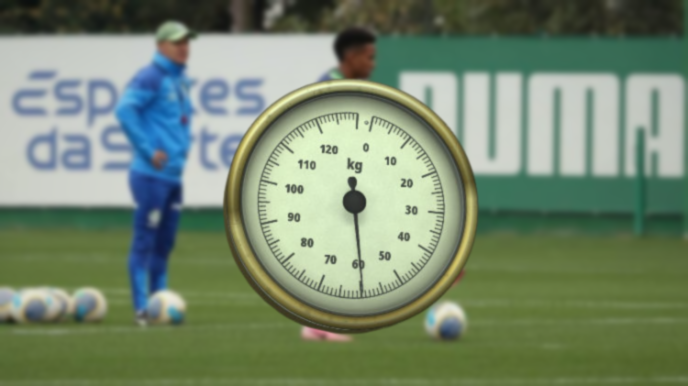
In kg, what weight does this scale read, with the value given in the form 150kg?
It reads 60kg
